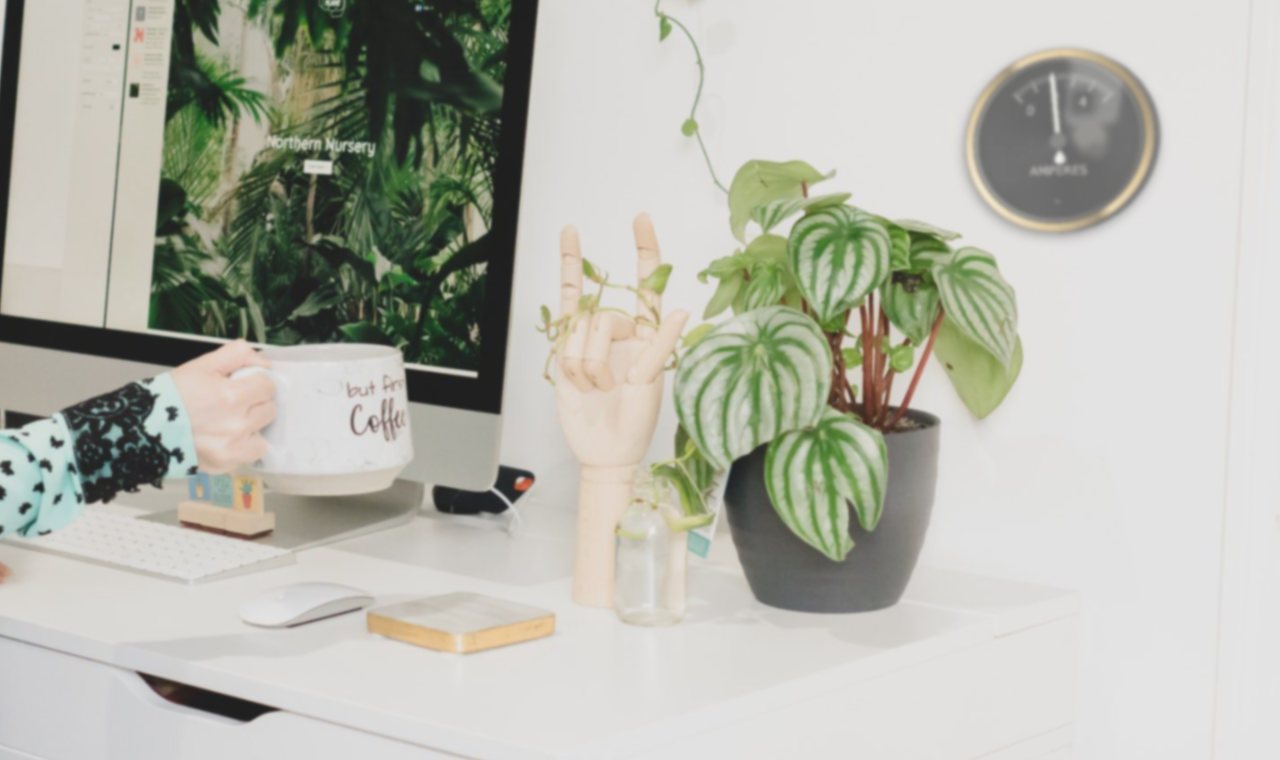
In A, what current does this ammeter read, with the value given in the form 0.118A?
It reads 2A
